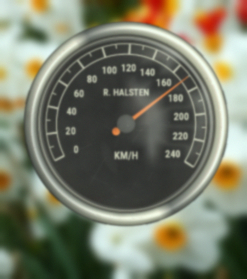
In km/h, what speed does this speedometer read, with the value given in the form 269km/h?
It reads 170km/h
